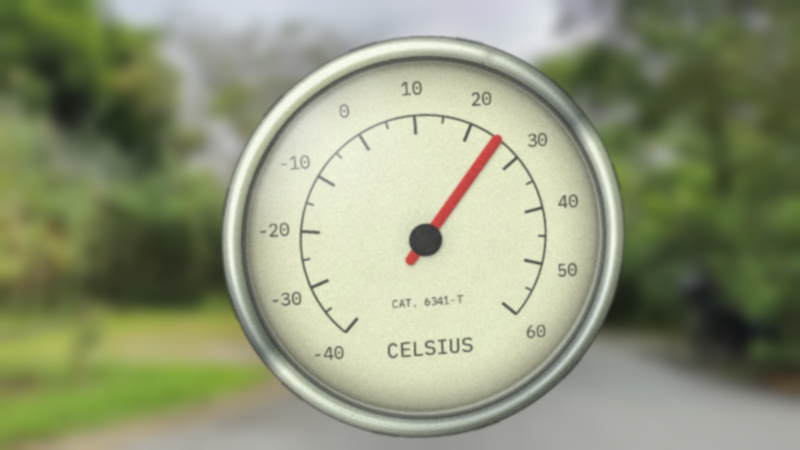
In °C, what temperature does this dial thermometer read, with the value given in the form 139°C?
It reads 25°C
